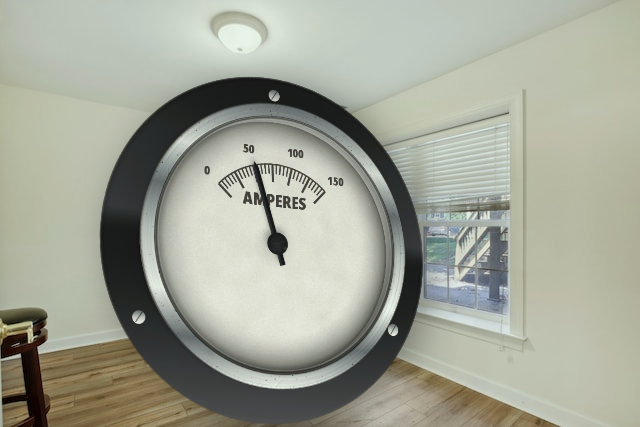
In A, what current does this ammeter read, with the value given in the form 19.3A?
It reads 50A
